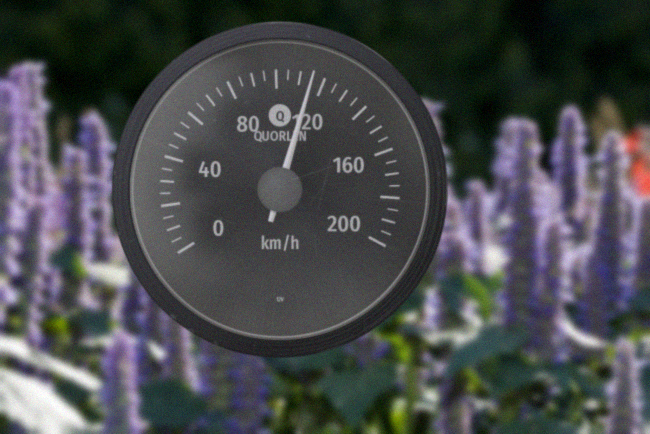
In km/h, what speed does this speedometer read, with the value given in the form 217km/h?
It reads 115km/h
